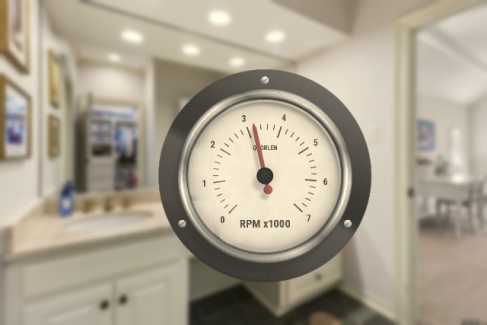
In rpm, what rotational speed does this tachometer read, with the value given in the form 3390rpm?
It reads 3200rpm
